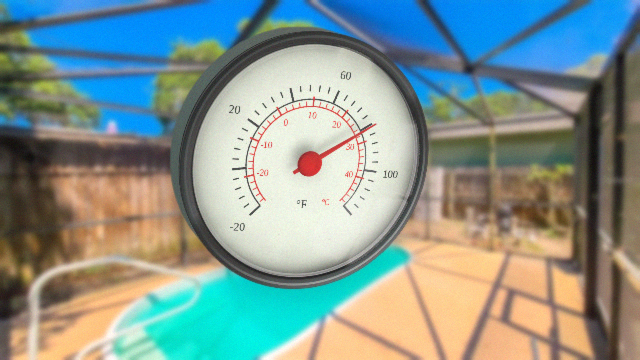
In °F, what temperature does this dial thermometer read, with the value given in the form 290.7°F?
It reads 80°F
